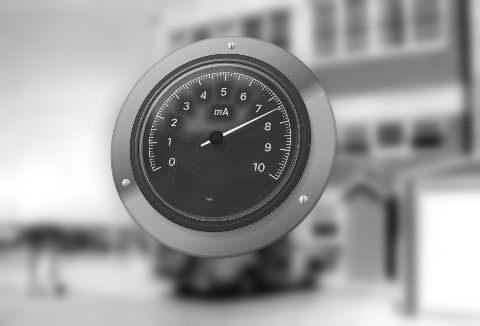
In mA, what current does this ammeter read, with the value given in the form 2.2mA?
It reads 7.5mA
